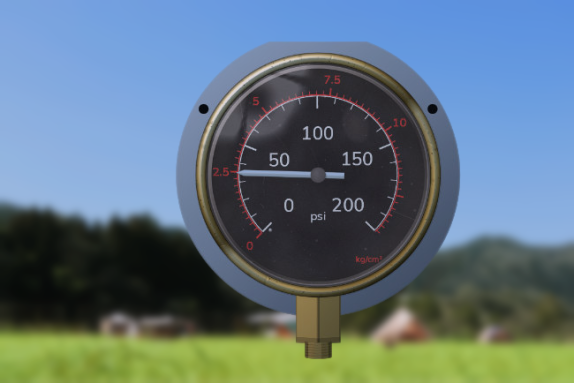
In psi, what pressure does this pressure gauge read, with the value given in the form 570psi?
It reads 35psi
